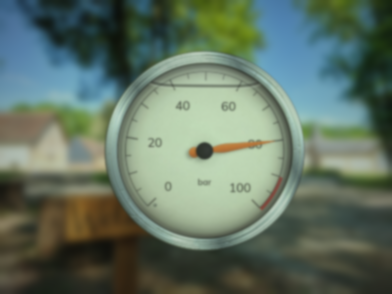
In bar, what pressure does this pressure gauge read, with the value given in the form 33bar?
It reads 80bar
